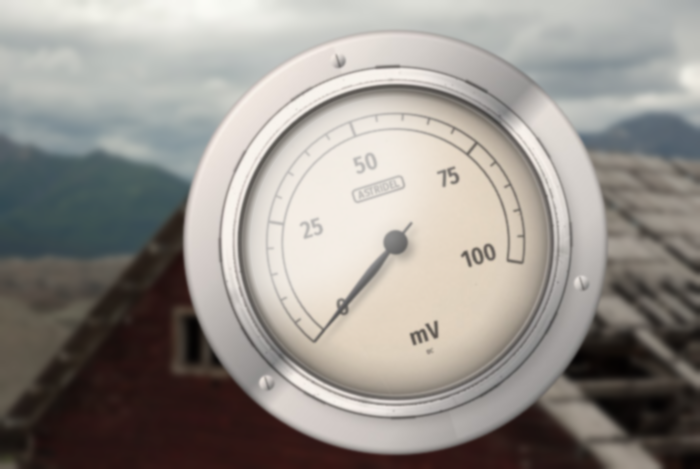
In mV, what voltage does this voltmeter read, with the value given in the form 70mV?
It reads 0mV
